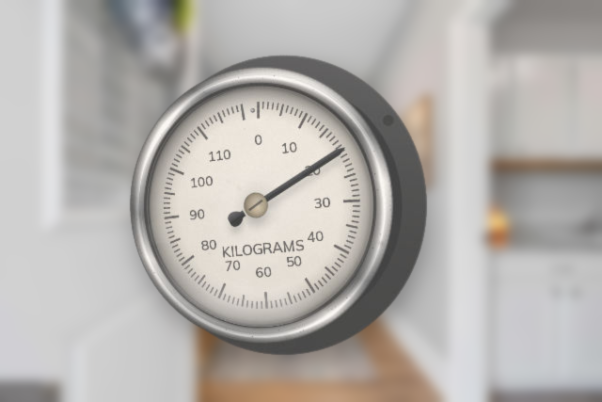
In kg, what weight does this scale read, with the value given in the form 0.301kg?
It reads 20kg
